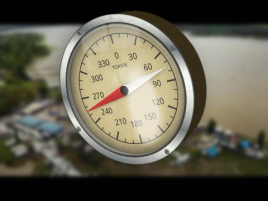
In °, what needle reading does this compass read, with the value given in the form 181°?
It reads 255°
